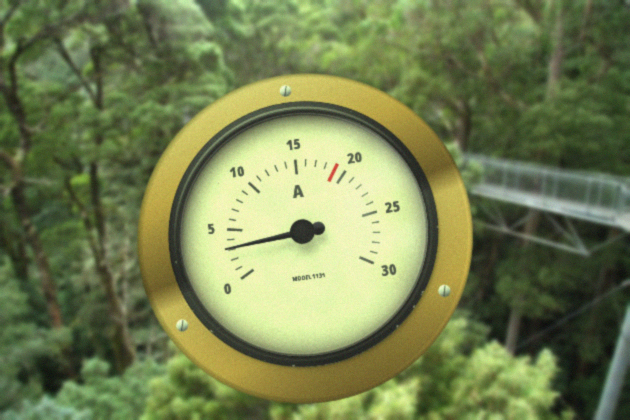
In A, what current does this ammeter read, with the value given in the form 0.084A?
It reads 3A
